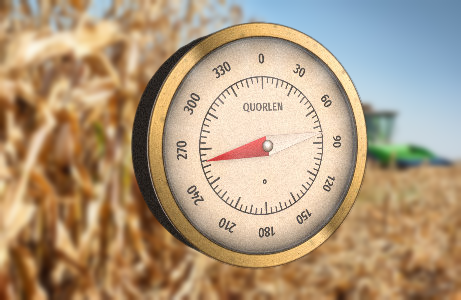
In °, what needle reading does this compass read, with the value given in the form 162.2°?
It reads 260°
